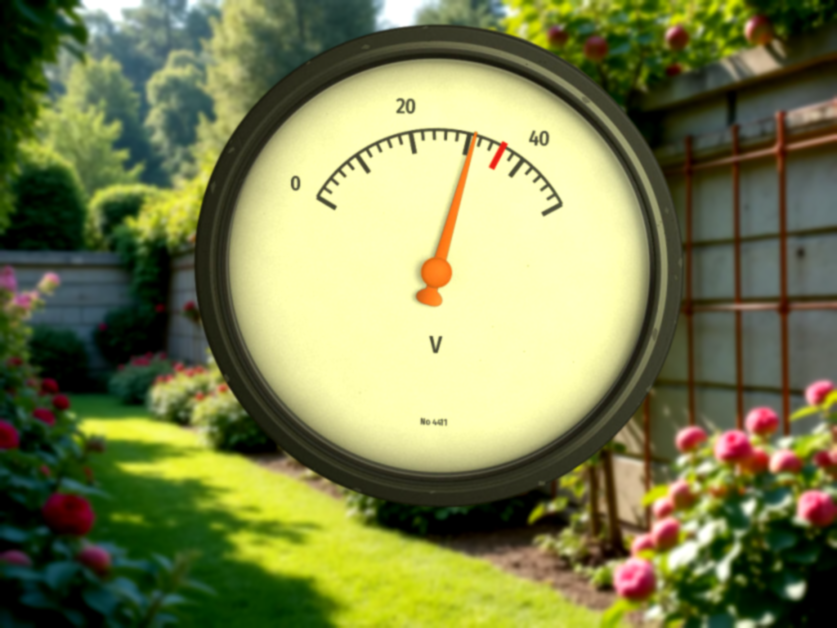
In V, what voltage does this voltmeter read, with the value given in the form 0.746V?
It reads 31V
